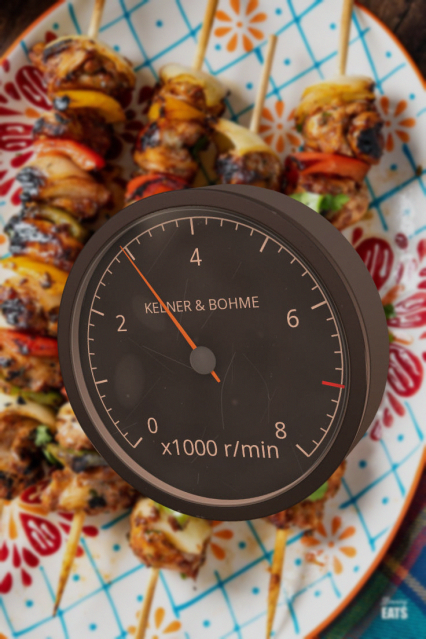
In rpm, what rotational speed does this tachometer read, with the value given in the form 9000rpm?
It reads 3000rpm
